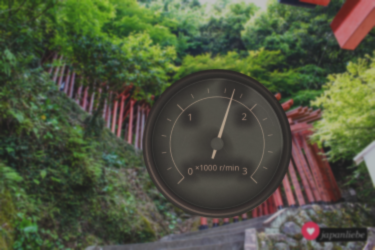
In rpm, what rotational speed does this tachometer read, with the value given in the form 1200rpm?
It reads 1700rpm
